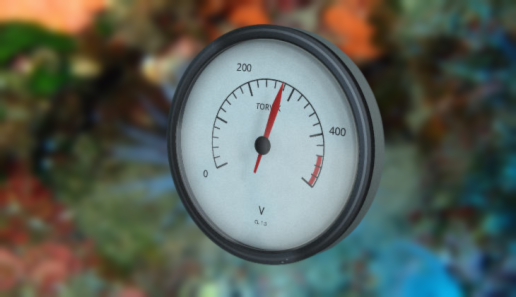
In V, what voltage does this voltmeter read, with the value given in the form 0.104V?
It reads 280V
